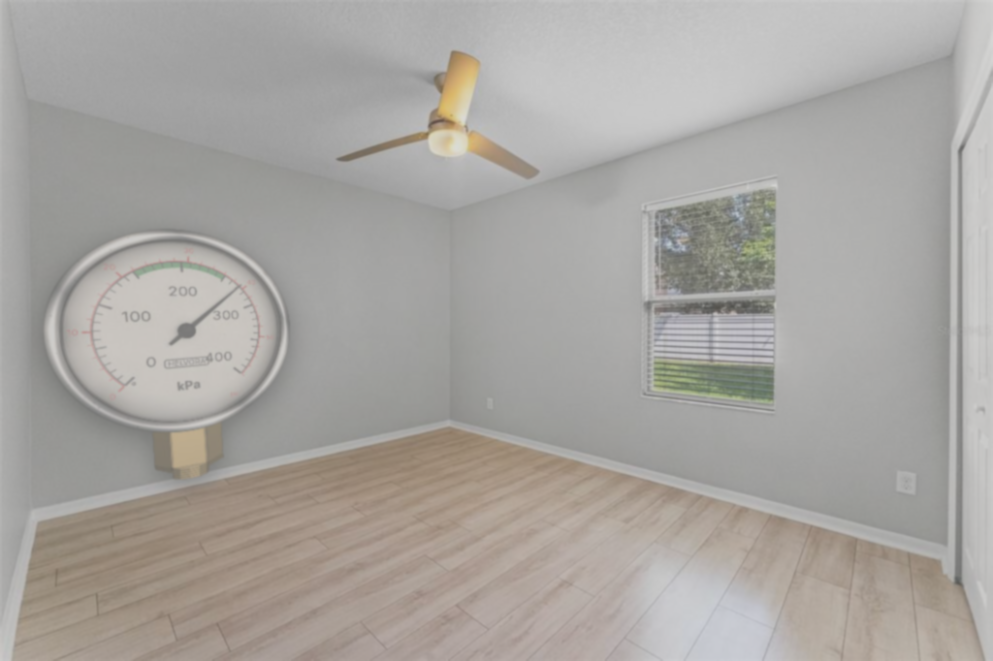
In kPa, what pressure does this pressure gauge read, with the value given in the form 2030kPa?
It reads 270kPa
